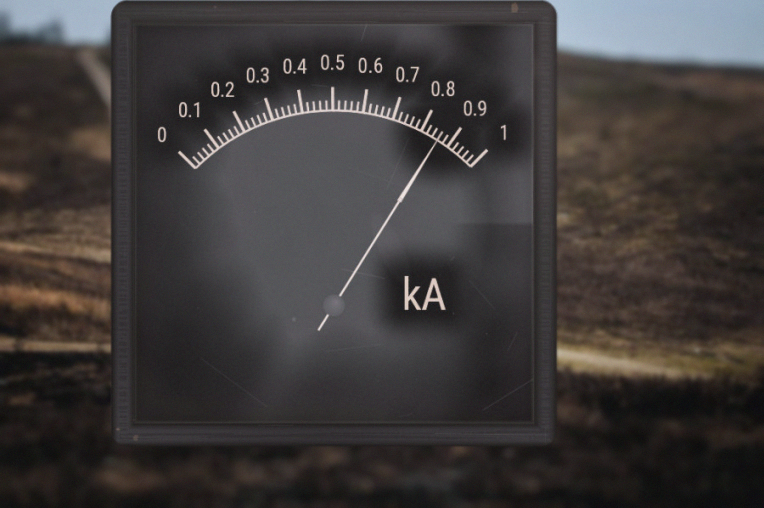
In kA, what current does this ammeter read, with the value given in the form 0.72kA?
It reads 0.86kA
